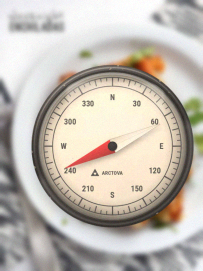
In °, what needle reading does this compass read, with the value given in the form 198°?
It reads 245°
